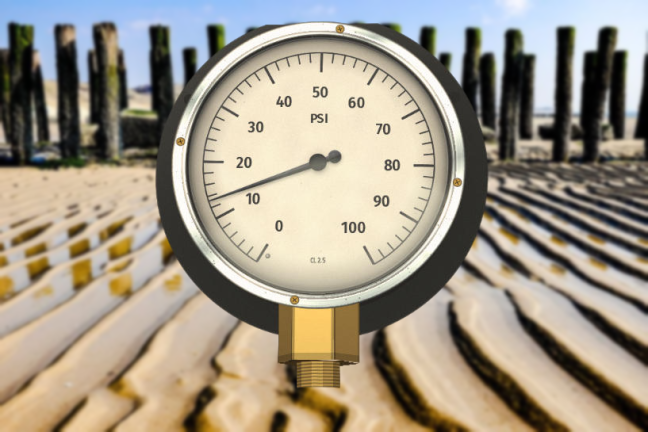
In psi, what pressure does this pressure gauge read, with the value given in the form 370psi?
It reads 13psi
